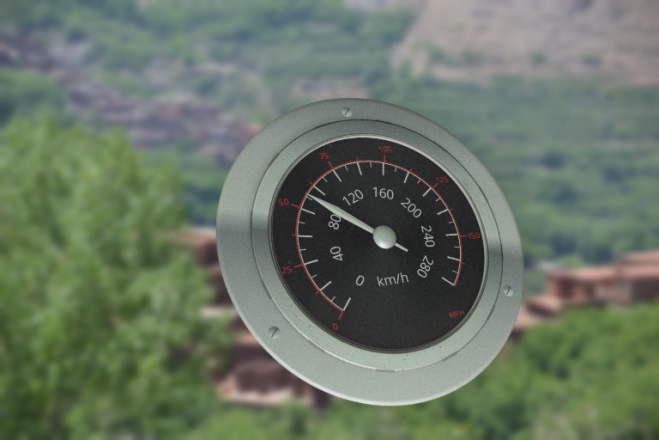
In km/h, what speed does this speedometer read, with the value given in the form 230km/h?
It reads 90km/h
